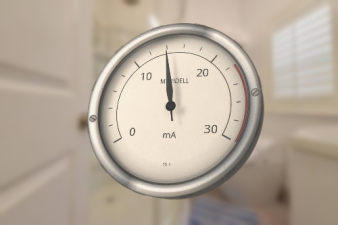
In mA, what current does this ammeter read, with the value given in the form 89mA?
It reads 14mA
